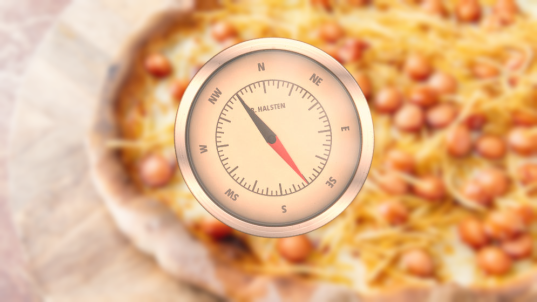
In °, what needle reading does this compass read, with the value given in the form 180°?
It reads 150°
